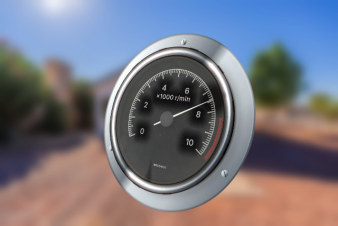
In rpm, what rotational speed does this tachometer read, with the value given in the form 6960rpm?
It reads 7500rpm
